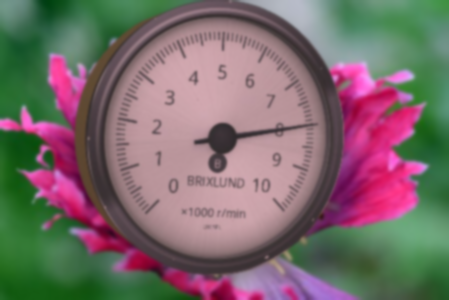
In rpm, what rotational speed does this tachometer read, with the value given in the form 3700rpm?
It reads 8000rpm
